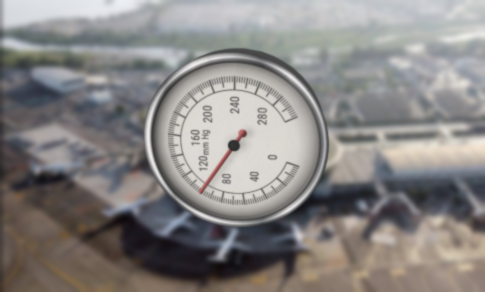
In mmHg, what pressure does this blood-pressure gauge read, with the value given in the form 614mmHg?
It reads 100mmHg
